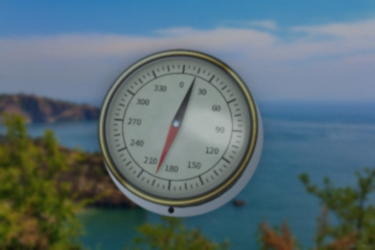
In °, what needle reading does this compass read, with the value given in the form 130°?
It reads 195°
